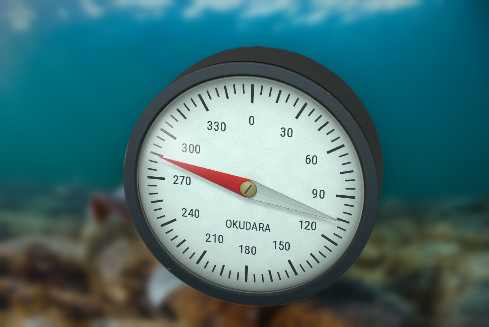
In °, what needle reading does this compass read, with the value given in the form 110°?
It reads 285°
